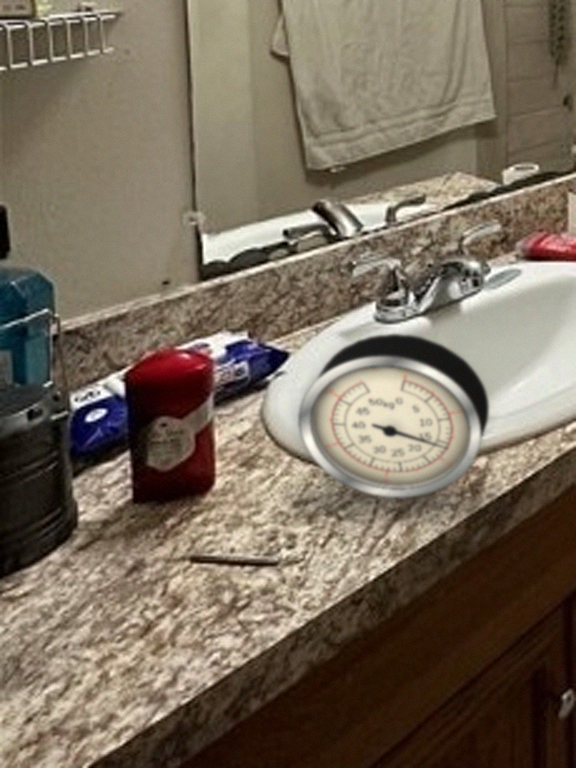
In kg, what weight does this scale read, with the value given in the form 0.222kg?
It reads 15kg
